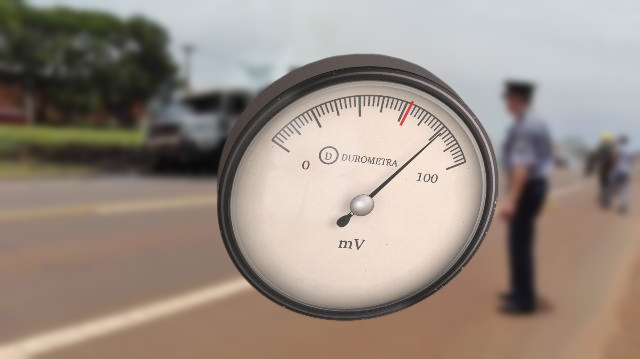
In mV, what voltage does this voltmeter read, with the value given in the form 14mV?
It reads 80mV
